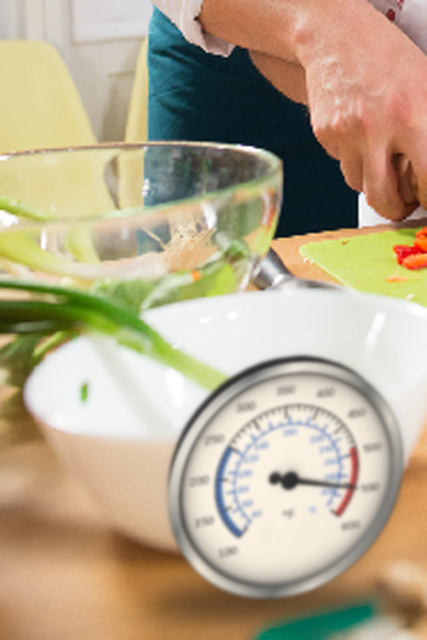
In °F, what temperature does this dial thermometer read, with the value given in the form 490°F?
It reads 550°F
